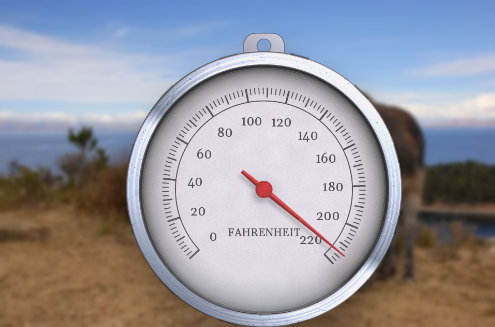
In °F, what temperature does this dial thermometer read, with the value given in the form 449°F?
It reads 214°F
